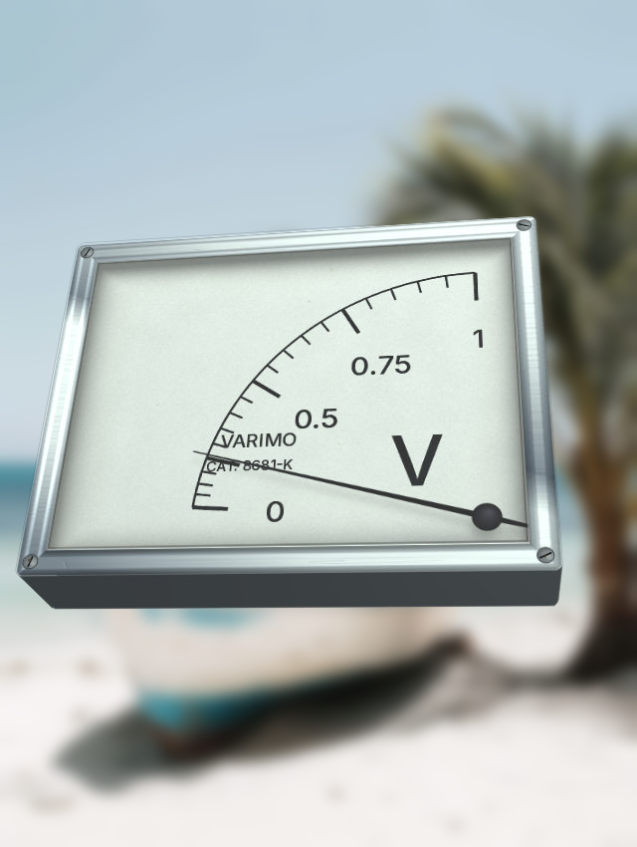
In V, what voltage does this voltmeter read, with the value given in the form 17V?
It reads 0.25V
